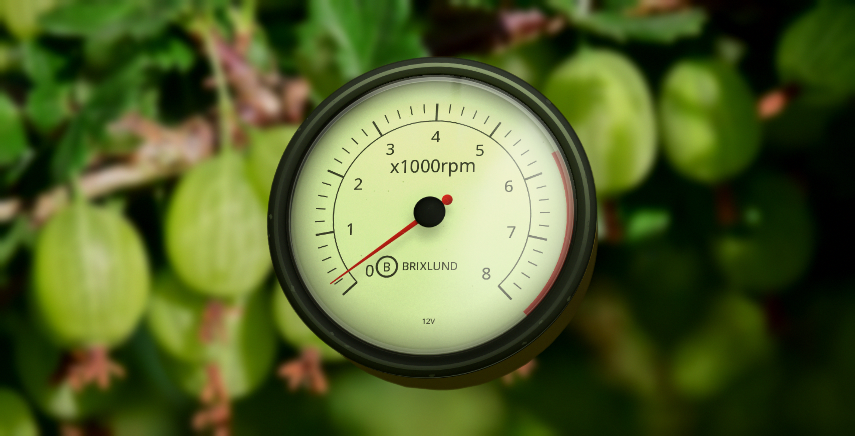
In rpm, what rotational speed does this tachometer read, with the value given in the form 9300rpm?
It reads 200rpm
